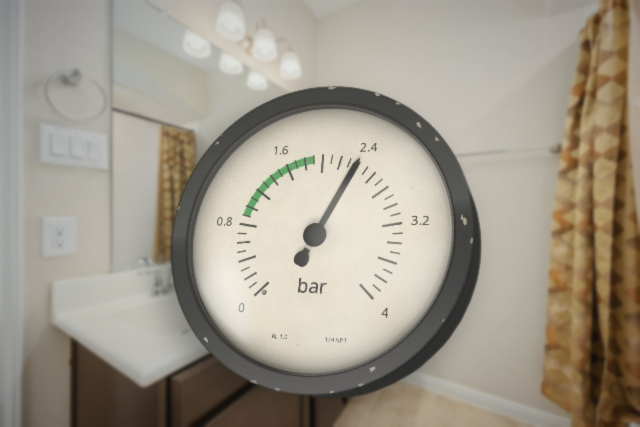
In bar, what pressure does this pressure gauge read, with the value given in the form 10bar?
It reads 2.4bar
